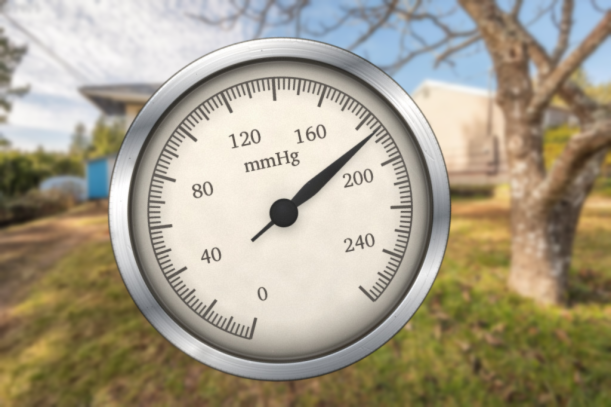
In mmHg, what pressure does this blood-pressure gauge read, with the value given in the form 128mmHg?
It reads 186mmHg
